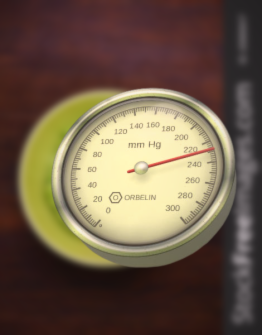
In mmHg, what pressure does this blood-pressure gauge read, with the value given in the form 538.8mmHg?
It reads 230mmHg
